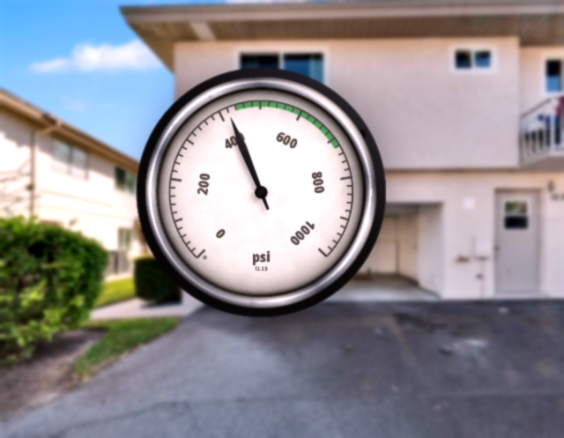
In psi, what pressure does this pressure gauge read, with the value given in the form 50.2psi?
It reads 420psi
